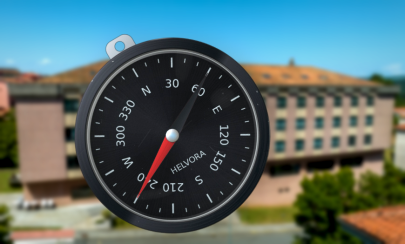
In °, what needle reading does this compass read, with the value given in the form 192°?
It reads 240°
